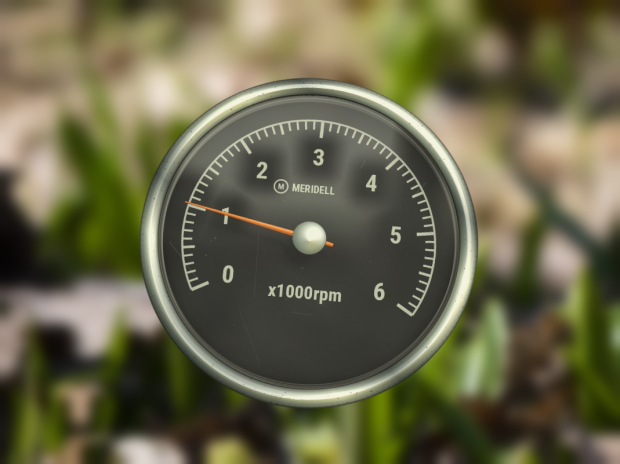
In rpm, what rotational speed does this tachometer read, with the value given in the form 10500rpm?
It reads 1000rpm
